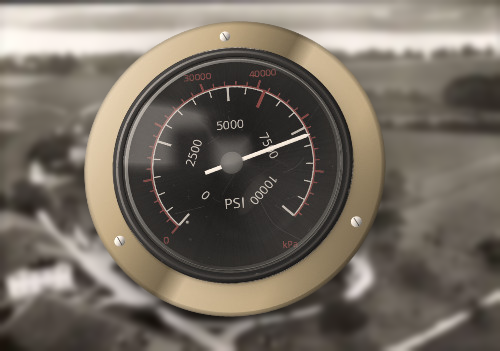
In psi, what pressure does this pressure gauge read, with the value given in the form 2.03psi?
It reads 7750psi
